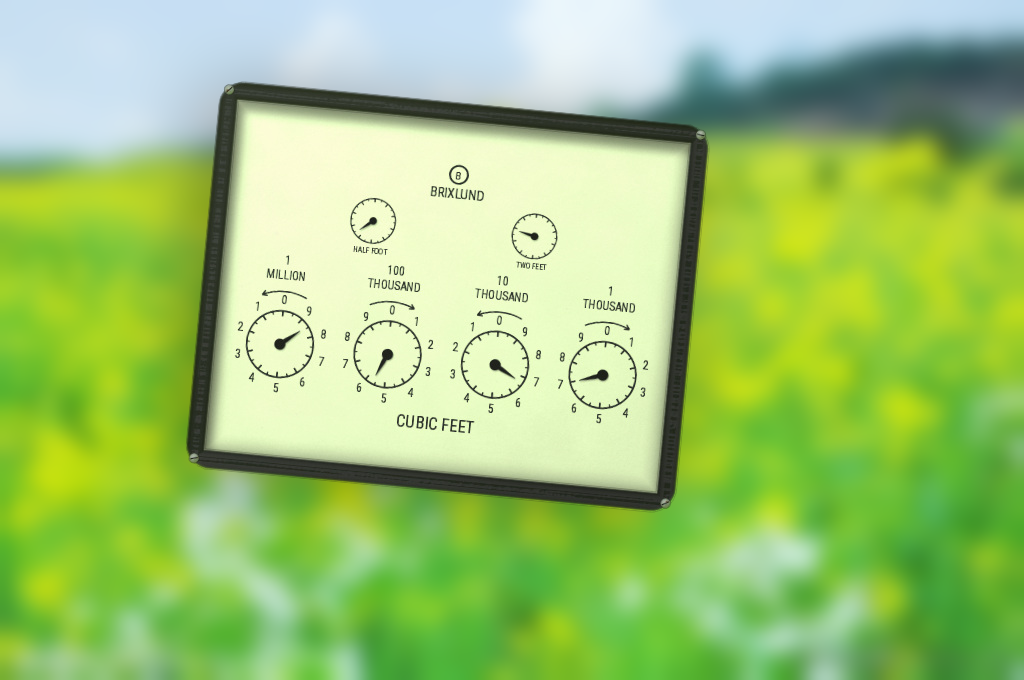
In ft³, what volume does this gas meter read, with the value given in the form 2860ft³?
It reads 856700ft³
